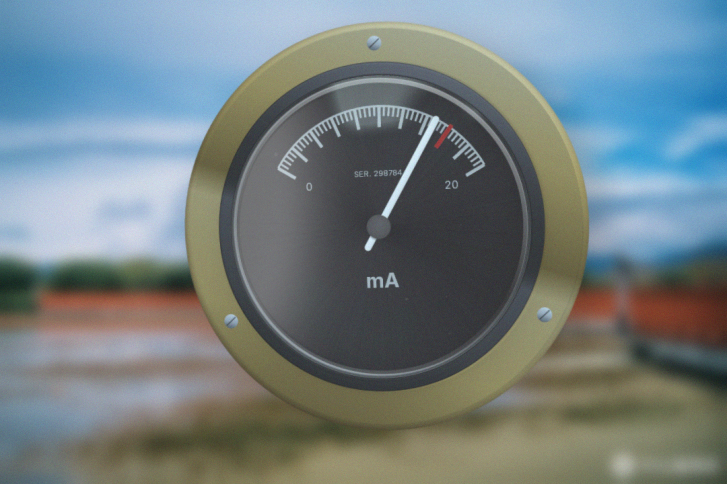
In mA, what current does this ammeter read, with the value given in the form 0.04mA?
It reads 14.8mA
